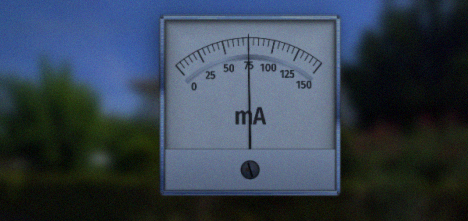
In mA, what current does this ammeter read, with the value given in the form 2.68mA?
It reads 75mA
